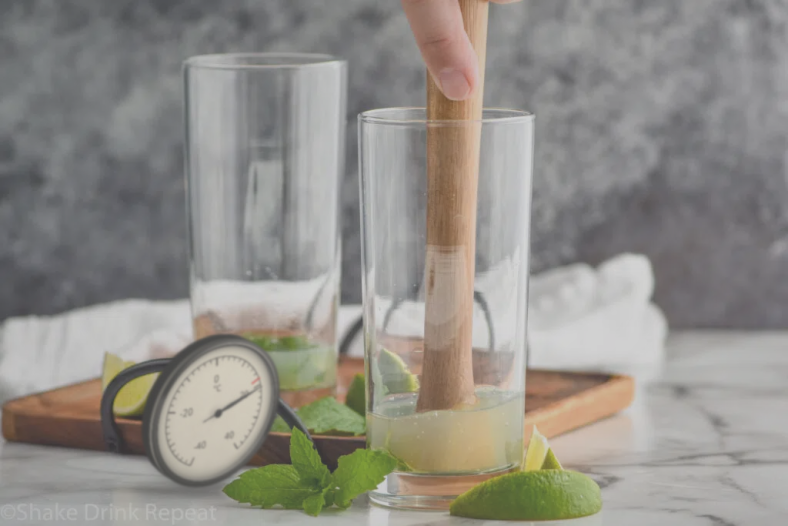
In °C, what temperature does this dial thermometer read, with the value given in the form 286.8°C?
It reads 20°C
